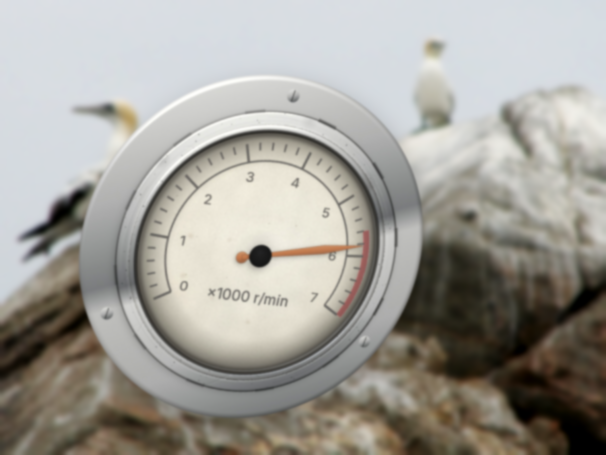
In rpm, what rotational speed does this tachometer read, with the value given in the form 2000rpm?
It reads 5800rpm
